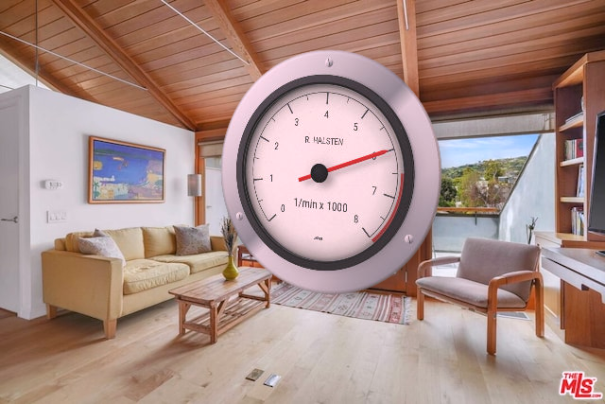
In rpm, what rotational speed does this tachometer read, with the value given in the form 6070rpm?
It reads 6000rpm
